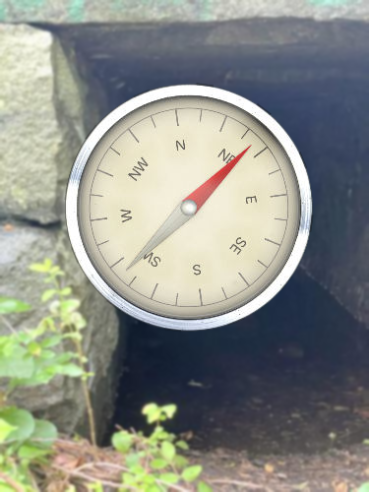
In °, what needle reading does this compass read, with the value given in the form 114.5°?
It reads 52.5°
